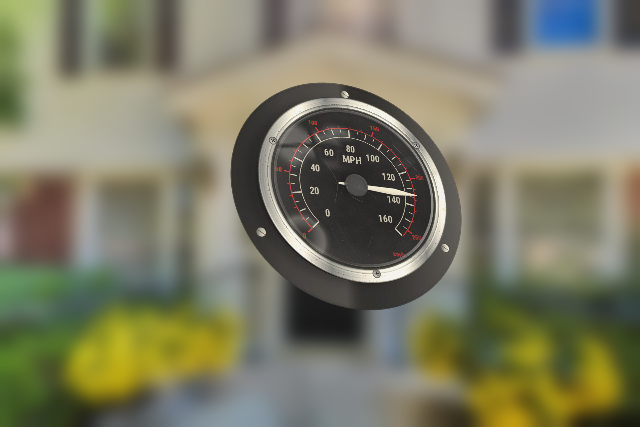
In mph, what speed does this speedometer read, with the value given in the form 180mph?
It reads 135mph
